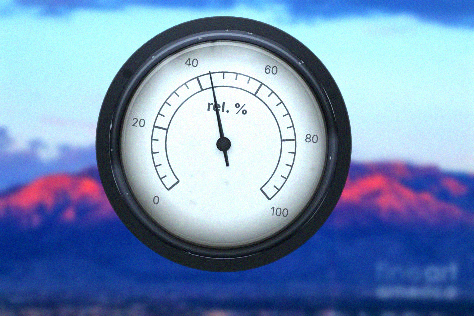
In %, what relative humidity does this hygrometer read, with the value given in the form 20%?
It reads 44%
